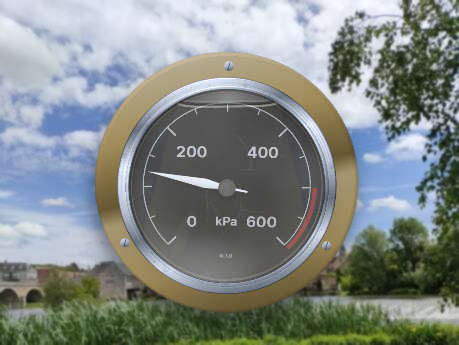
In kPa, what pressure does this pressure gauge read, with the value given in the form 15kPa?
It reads 125kPa
